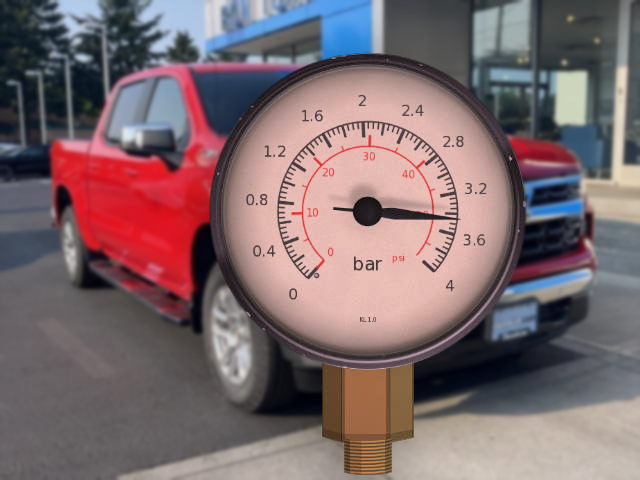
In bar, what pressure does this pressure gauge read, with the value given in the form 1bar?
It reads 3.45bar
